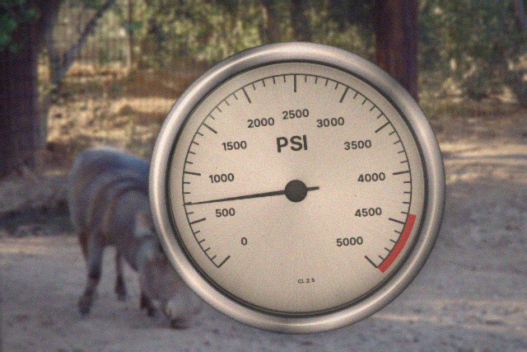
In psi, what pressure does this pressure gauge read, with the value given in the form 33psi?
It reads 700psi
